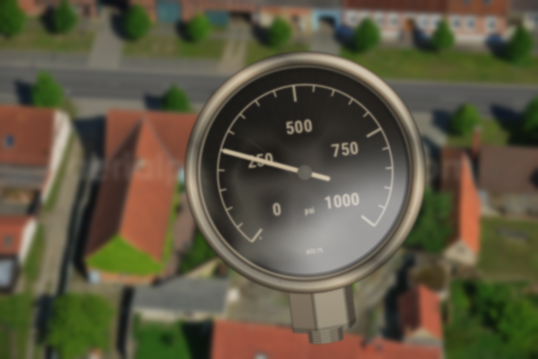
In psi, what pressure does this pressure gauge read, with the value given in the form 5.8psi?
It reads 250psi
